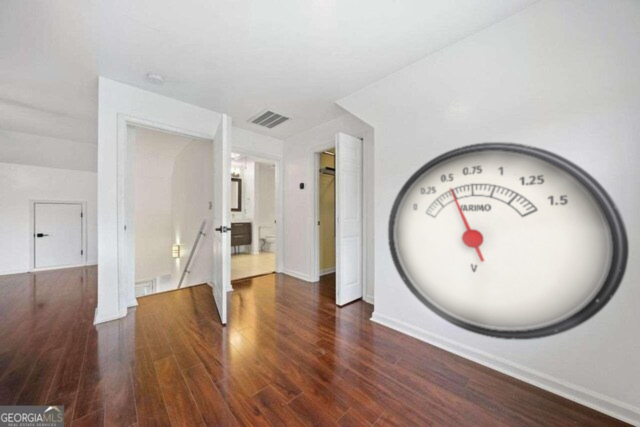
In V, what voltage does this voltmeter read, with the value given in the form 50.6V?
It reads 0.5V
